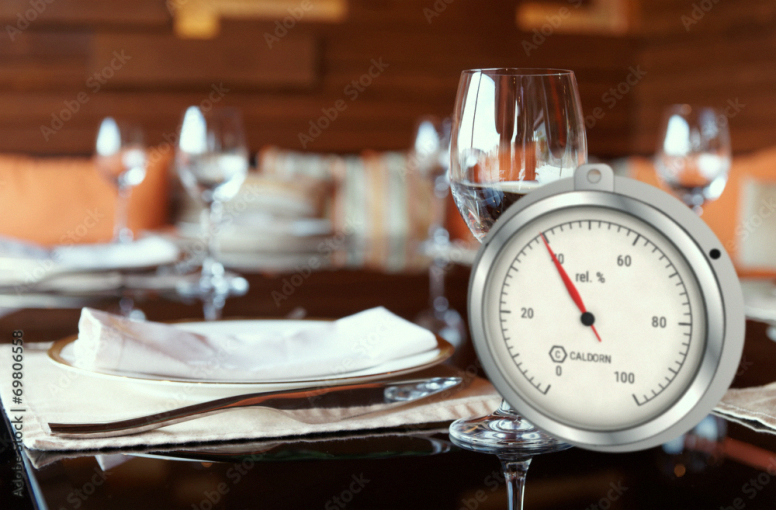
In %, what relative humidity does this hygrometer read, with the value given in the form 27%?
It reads 40%
